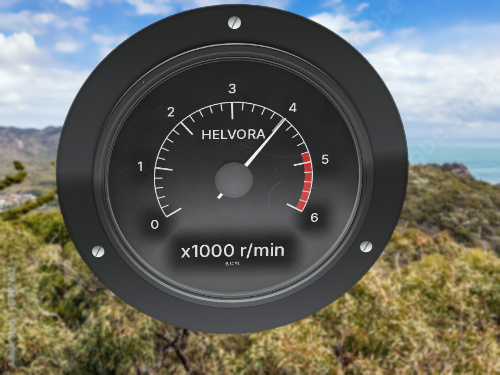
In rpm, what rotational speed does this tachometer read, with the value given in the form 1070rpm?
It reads 4000rpm
